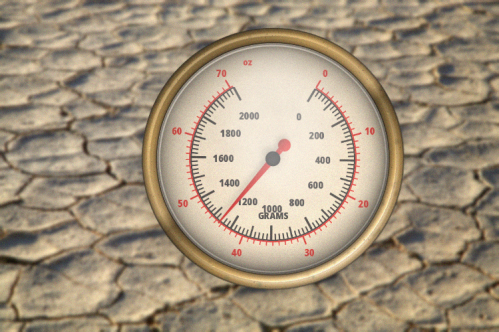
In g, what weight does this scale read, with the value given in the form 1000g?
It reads 1260g
